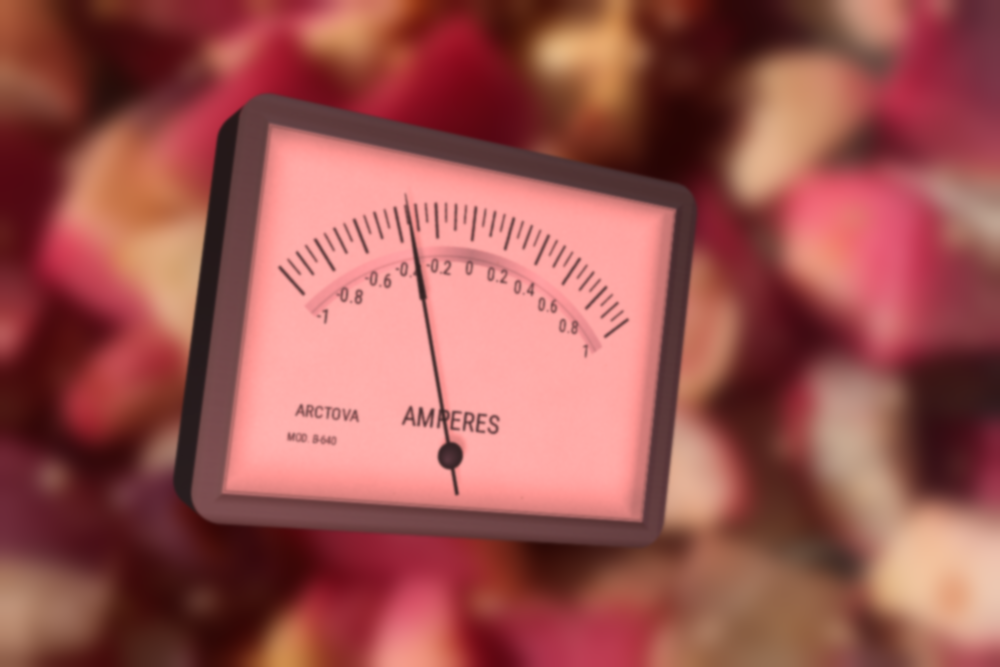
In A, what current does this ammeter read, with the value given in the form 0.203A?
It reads -0.35A
